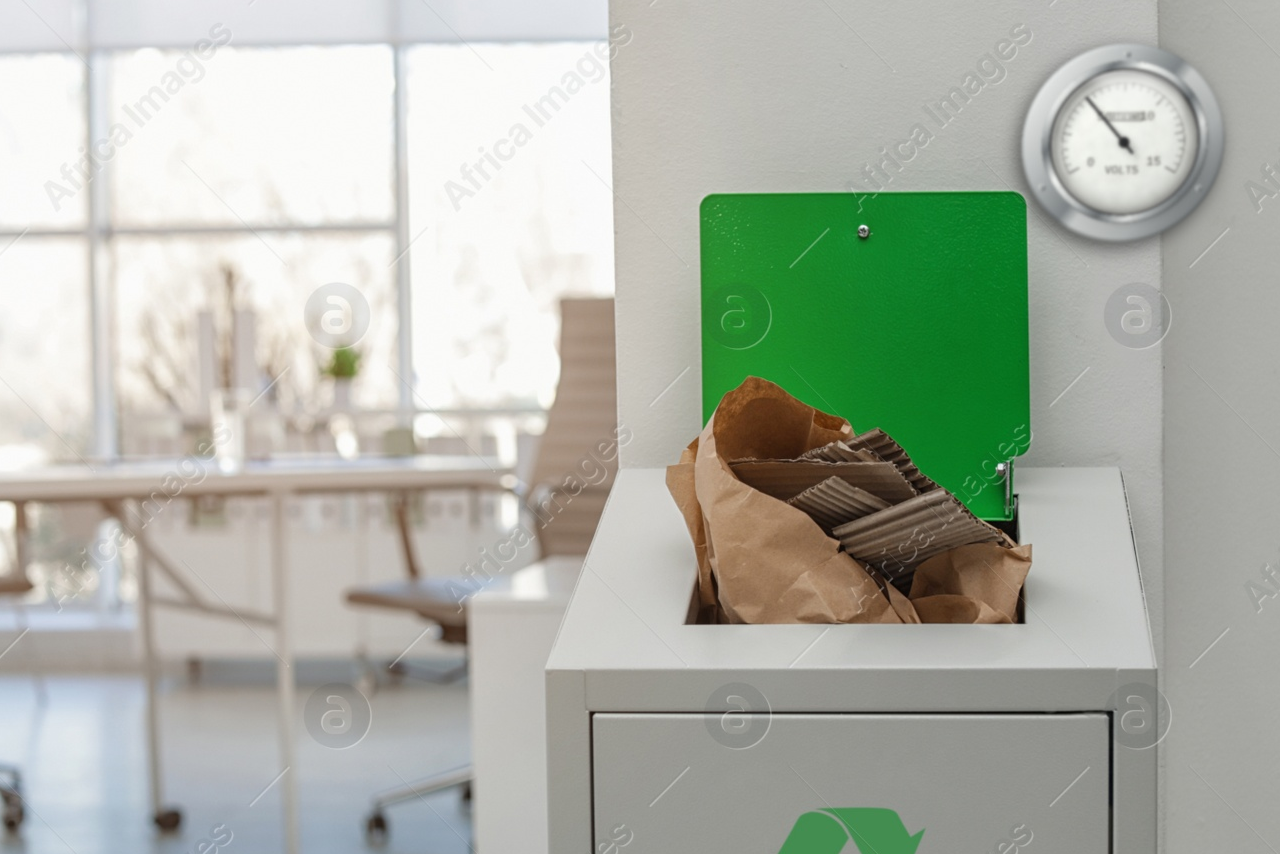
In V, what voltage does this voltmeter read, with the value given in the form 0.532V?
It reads 5V
